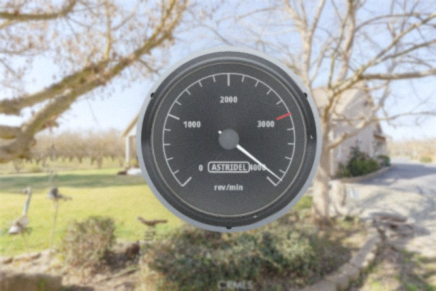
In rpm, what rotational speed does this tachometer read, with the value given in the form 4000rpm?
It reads 3900rpm
